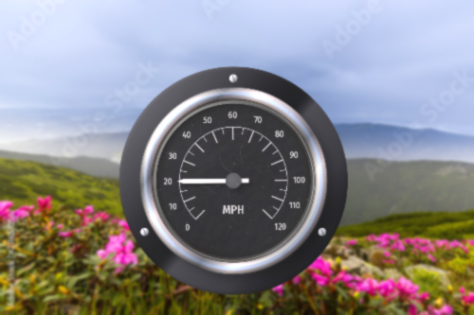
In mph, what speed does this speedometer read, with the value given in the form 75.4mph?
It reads 20mph
